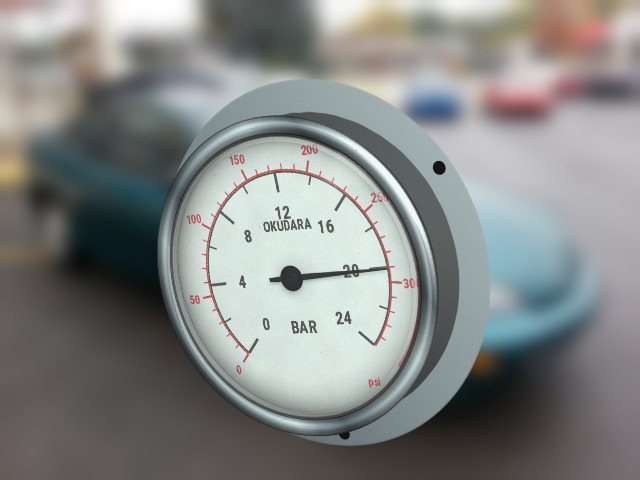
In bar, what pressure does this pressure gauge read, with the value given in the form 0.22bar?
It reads 20bar
